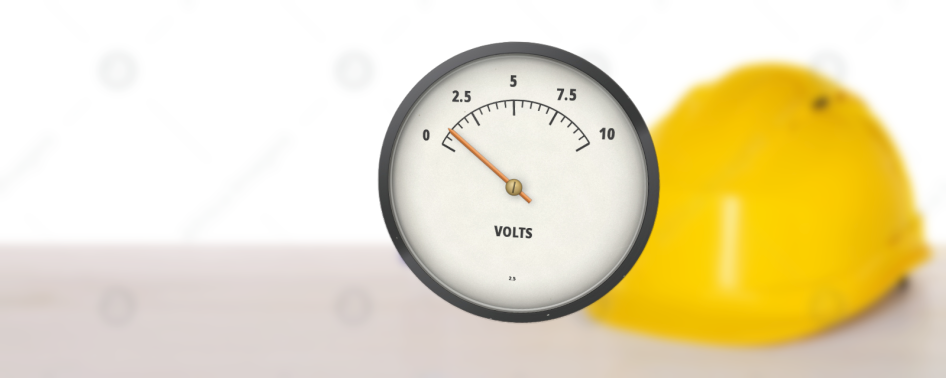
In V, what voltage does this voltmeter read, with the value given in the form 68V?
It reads 1V
